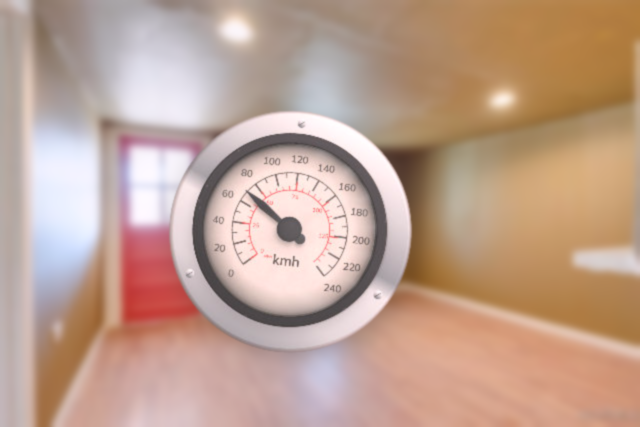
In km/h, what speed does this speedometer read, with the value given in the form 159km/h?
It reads 70km/h
